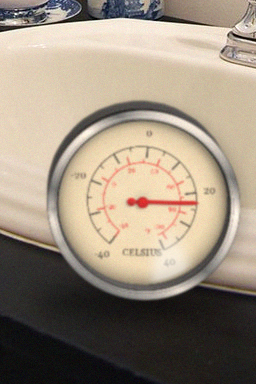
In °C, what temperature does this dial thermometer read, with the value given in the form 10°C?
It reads 22.5°C
